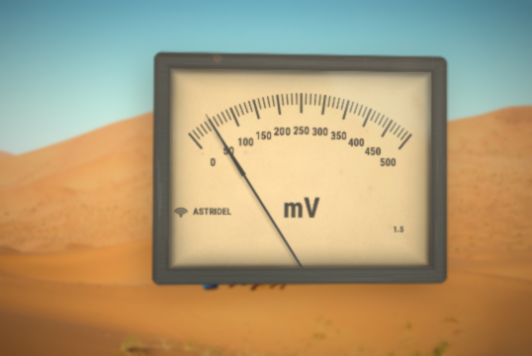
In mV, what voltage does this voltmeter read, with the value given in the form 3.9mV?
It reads 50mV
